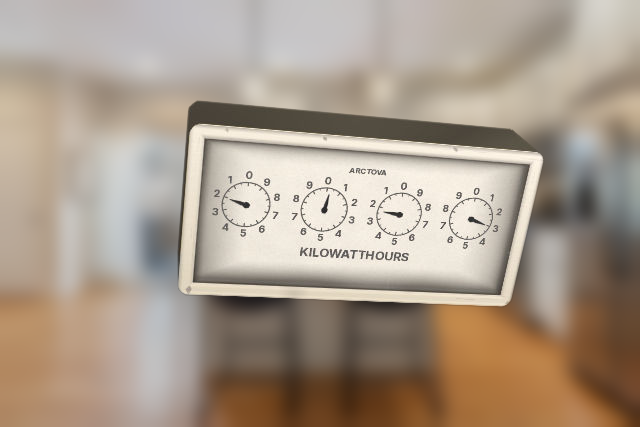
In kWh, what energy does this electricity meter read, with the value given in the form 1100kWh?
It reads 2023kWh
